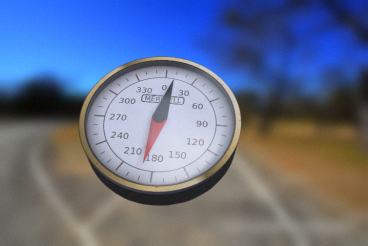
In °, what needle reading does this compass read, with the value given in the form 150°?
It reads 190°
